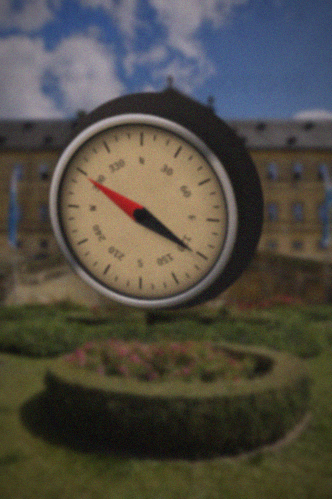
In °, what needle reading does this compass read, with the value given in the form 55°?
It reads 300°
